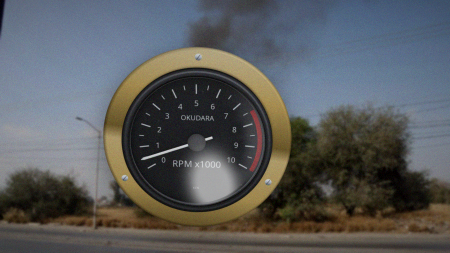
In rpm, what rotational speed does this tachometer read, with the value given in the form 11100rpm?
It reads 500rpm
